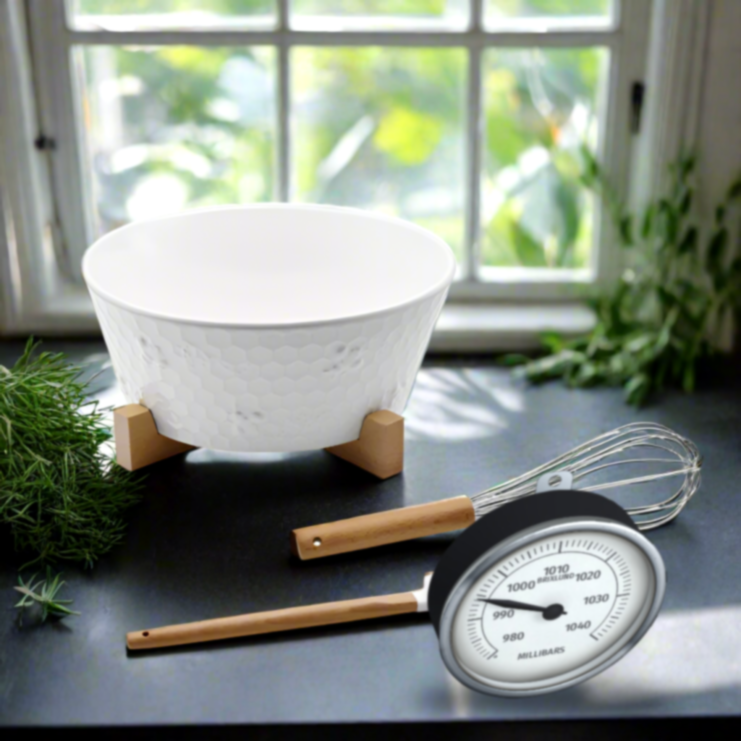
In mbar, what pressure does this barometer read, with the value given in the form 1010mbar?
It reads 995mbar
